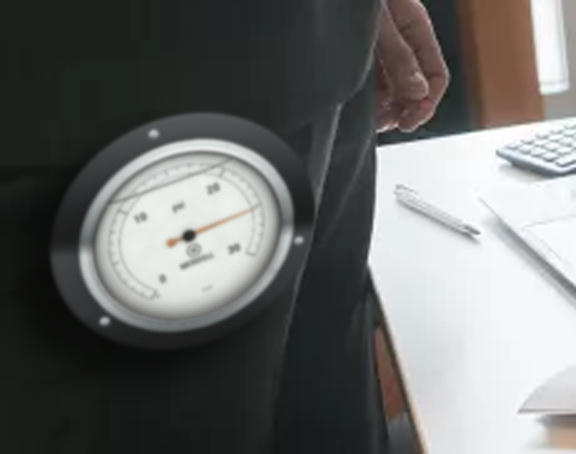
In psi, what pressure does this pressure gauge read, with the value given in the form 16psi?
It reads 25psi
